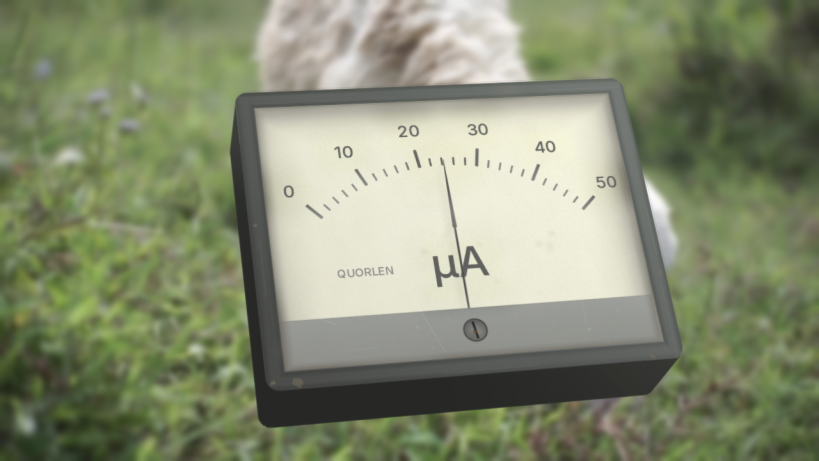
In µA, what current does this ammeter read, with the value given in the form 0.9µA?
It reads 24µA
